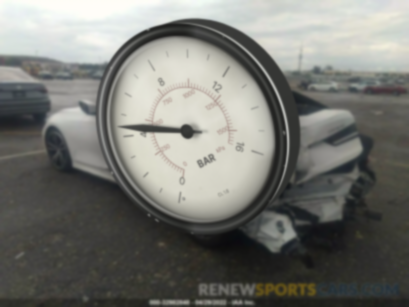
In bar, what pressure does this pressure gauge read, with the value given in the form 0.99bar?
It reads 4.5bar
